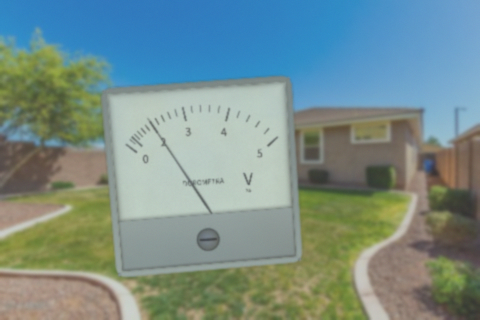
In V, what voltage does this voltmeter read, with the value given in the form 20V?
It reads 2V
